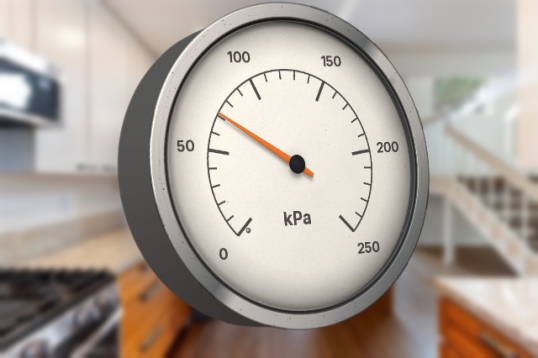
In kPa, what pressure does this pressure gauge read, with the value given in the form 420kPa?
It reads 70kPa
